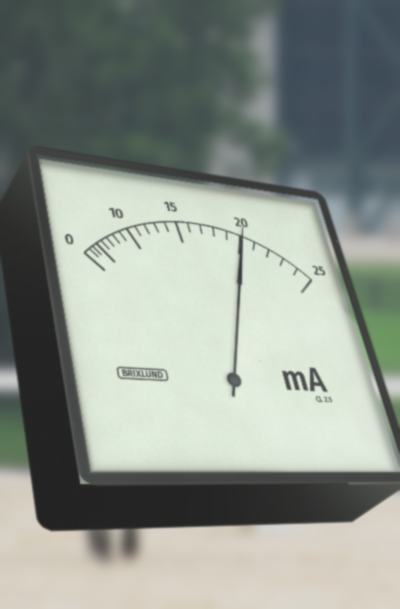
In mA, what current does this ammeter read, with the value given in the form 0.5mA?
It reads 20mA
